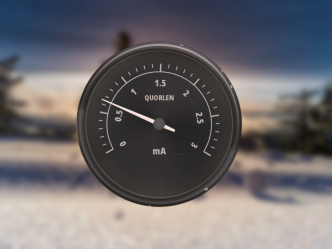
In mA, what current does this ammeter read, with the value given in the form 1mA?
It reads 0.65mA
